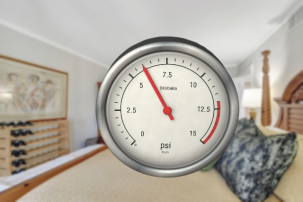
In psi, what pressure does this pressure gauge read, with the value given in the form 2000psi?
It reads 6psi
